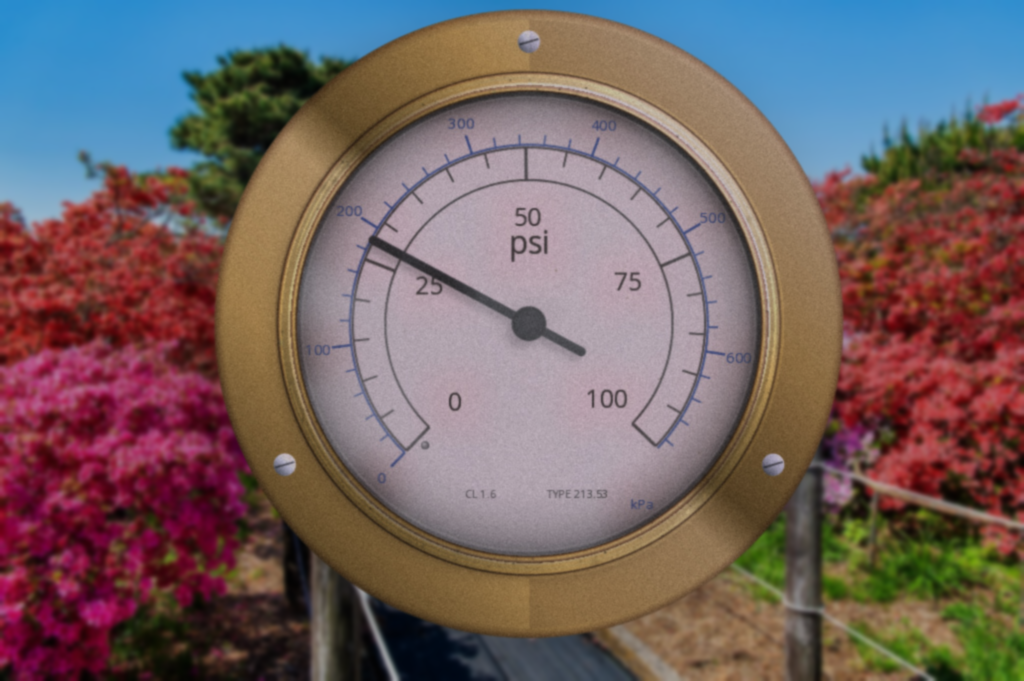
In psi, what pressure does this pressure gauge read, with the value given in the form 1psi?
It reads 27.5psi
